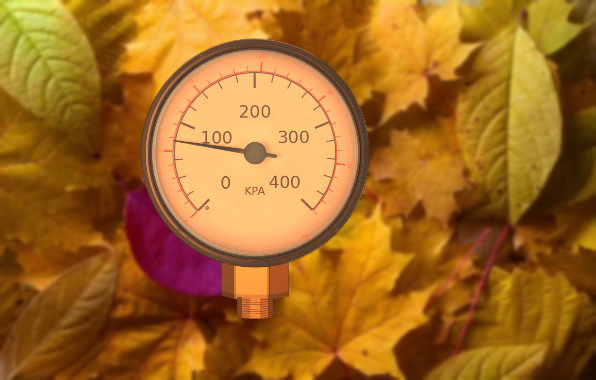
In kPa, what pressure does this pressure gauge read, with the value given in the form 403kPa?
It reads 80kPa
